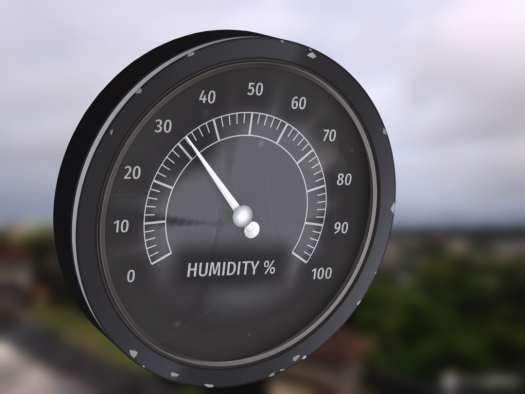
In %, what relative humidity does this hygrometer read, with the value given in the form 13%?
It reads 32%
